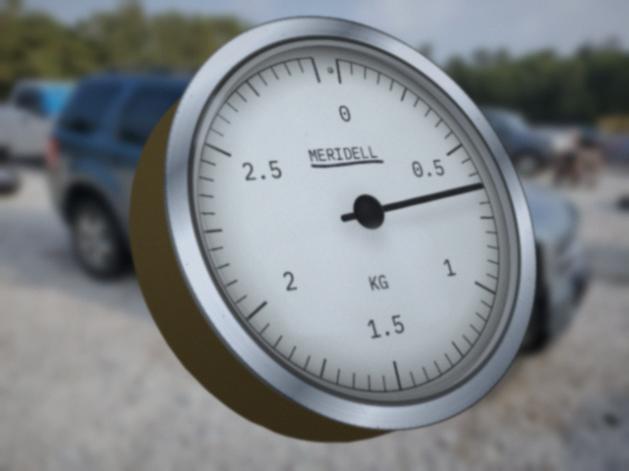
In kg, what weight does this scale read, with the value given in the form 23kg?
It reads 0.65kg
